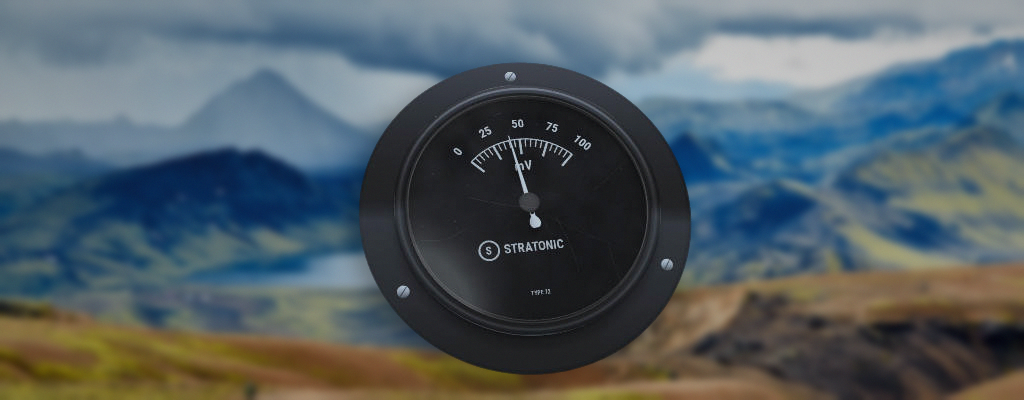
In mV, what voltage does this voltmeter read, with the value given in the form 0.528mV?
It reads 40mV
